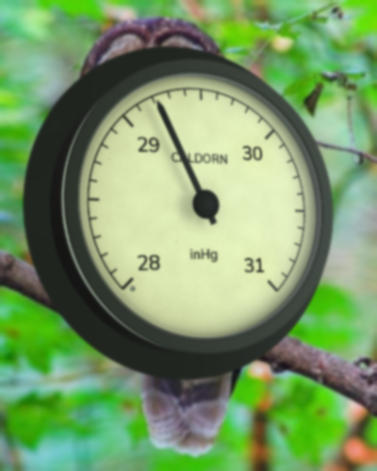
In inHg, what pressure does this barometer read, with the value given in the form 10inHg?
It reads 29.2inHg
